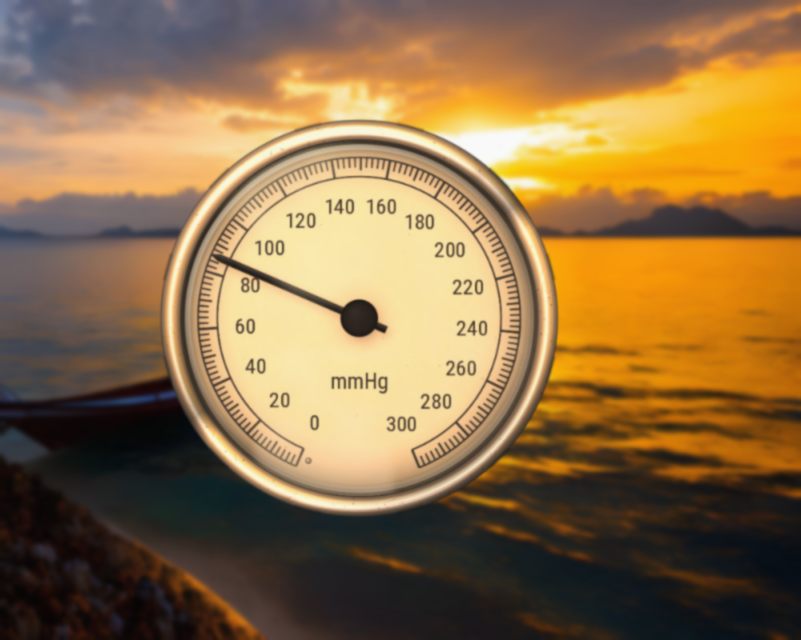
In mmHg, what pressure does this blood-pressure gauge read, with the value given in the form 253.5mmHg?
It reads 86mmHg
